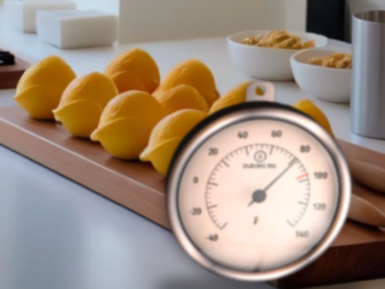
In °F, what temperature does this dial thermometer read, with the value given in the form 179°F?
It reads 80°F
